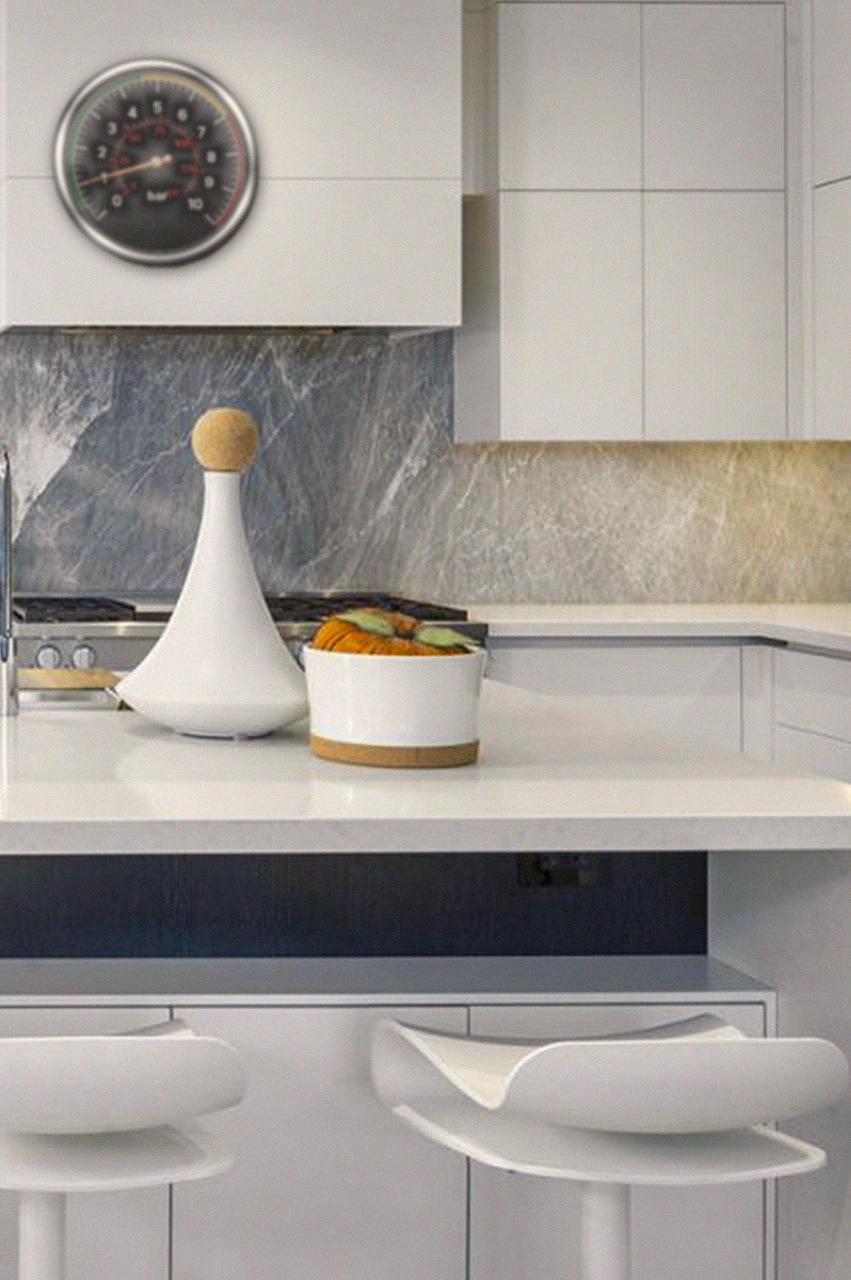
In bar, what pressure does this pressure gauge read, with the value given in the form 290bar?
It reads 1bar
